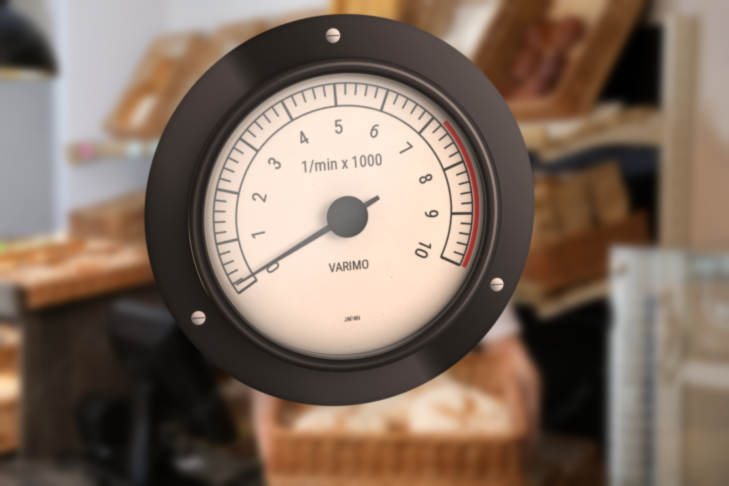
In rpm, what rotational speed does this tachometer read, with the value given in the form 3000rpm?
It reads 200rpm
